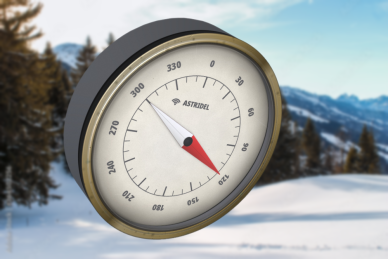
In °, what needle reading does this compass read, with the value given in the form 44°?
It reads 120°
